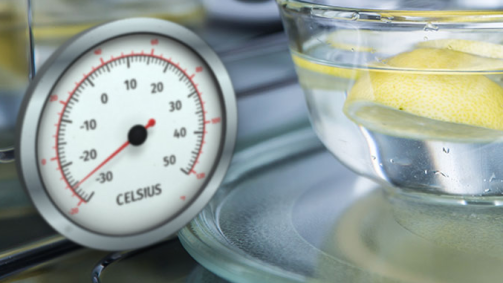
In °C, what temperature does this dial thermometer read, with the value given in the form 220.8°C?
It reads -25°C
